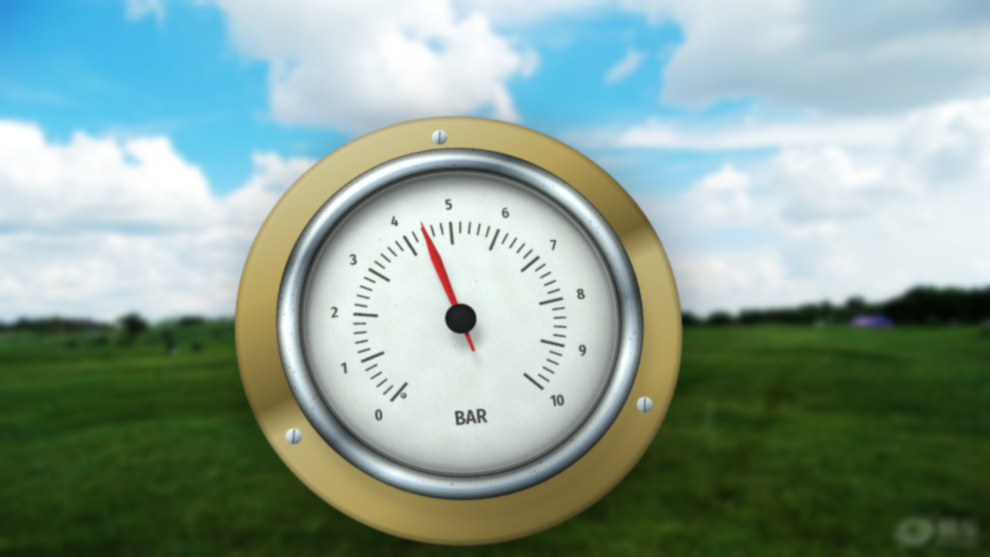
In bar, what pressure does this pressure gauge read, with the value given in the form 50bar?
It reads 4.4bar
